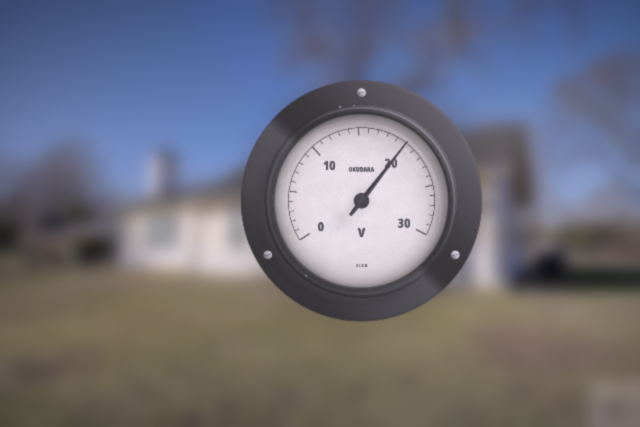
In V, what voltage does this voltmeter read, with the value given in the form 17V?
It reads 20V
